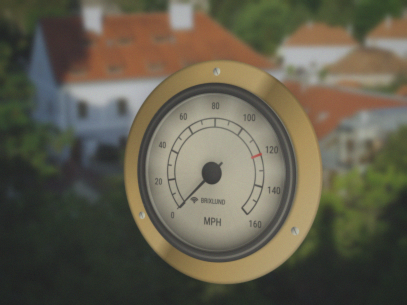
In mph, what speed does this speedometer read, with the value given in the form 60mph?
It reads 0mph
